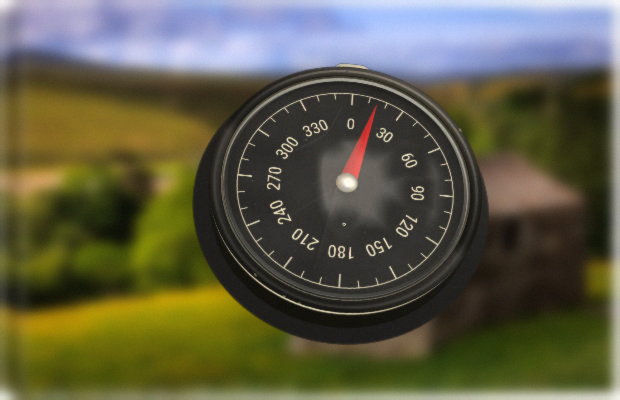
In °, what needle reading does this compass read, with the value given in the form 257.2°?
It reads 15°
